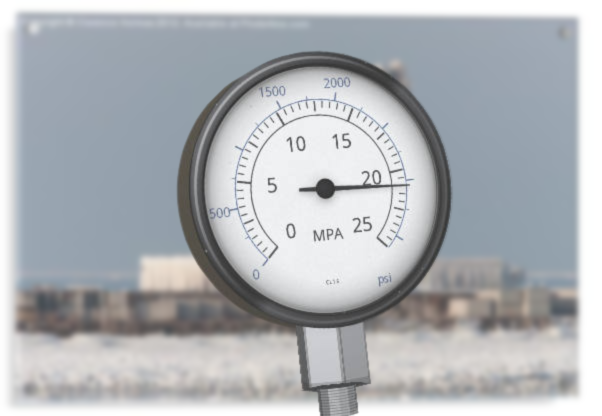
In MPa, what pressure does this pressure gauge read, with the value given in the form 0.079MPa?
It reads 21MPa
